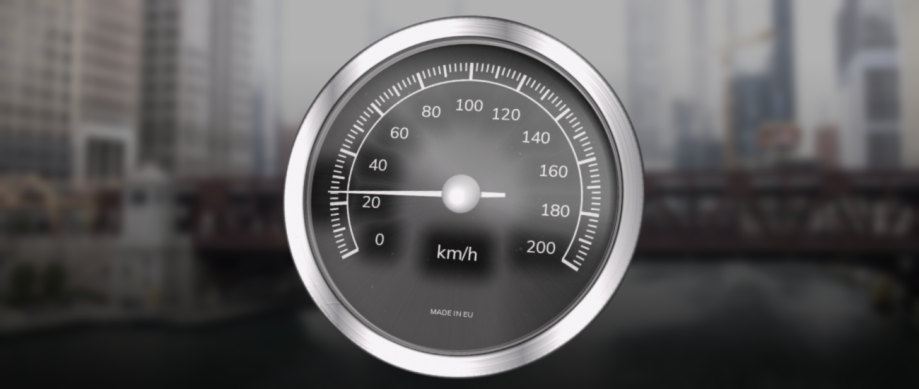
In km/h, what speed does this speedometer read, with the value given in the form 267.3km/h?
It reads 24km/h
